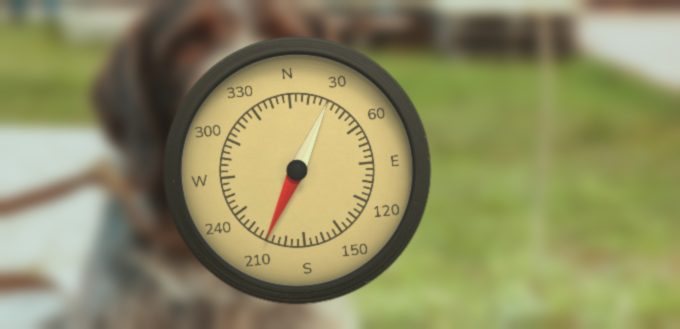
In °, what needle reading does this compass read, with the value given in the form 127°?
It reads 210°
